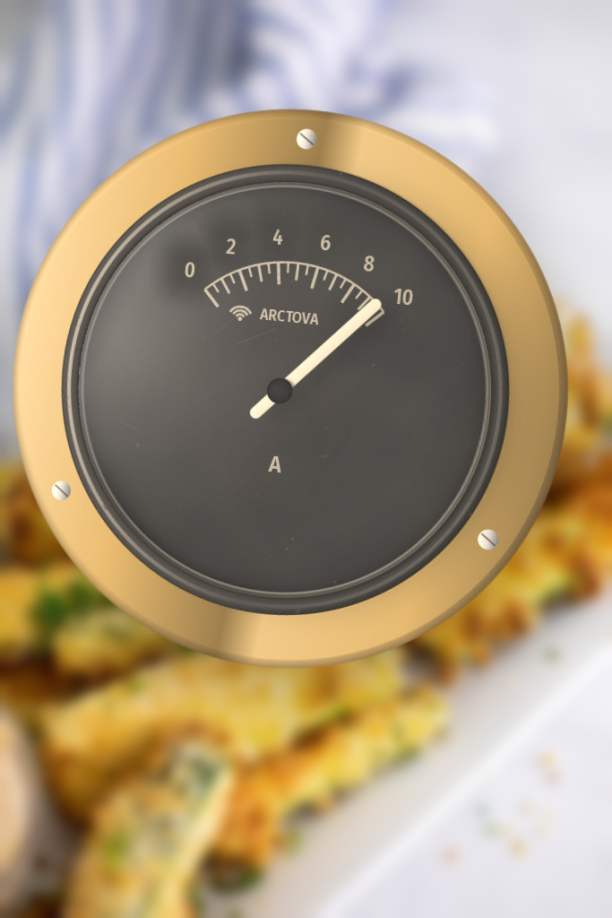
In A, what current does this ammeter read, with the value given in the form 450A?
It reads 9.5A
